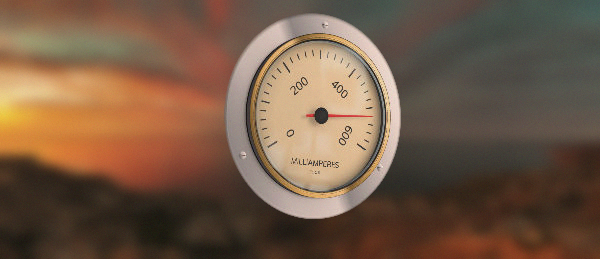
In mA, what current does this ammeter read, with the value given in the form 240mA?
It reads 520mA
